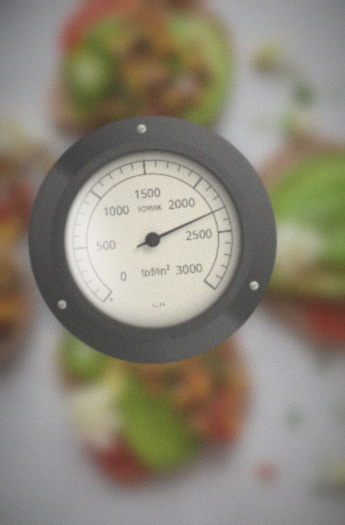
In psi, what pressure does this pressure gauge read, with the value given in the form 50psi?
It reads 2300psi
